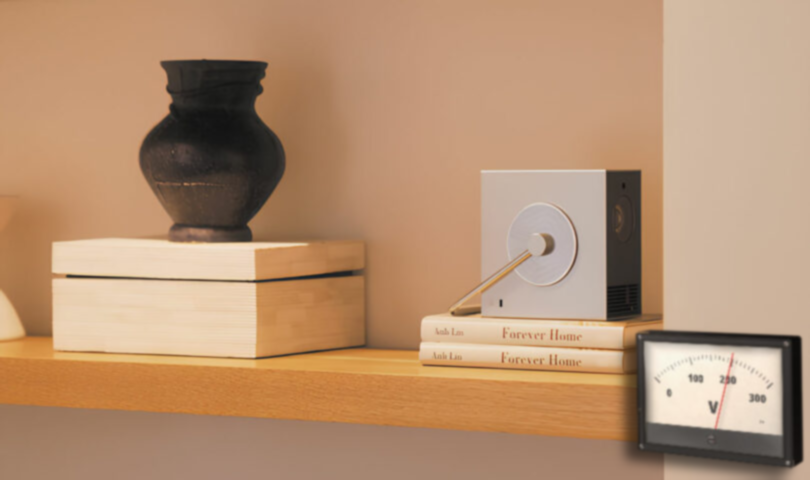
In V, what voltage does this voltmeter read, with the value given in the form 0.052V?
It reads 200V
